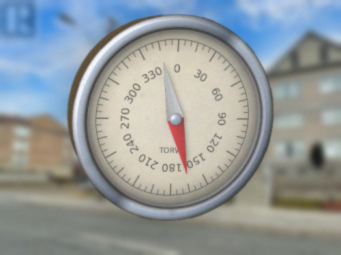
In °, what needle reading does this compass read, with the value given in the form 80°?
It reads 165°
